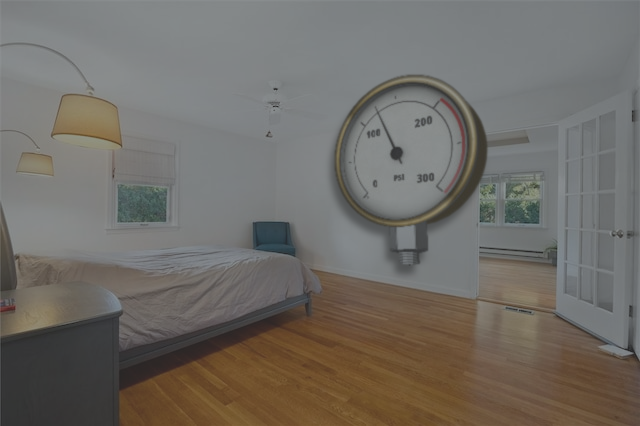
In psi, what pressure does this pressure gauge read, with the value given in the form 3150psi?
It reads 125psi
